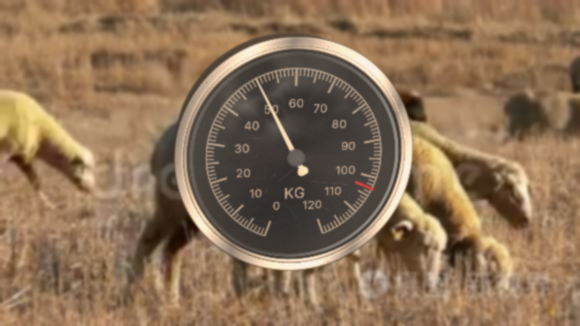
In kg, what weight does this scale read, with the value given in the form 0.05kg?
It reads 50kg
